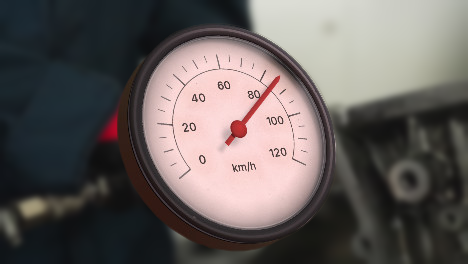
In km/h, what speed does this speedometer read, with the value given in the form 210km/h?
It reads 85km/h
